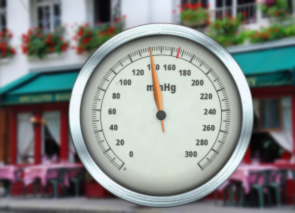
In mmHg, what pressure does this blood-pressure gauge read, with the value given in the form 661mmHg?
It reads 140mmHg
